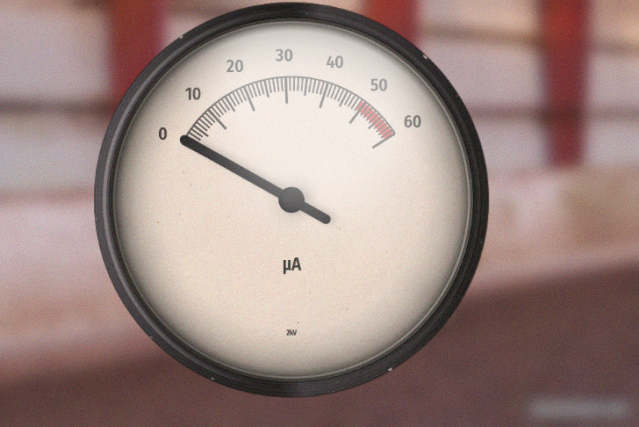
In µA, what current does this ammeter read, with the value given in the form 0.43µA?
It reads 1µA
